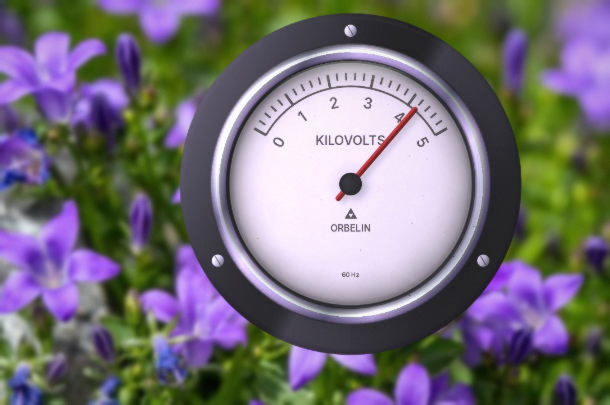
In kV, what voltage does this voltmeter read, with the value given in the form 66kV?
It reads 4.2kV
